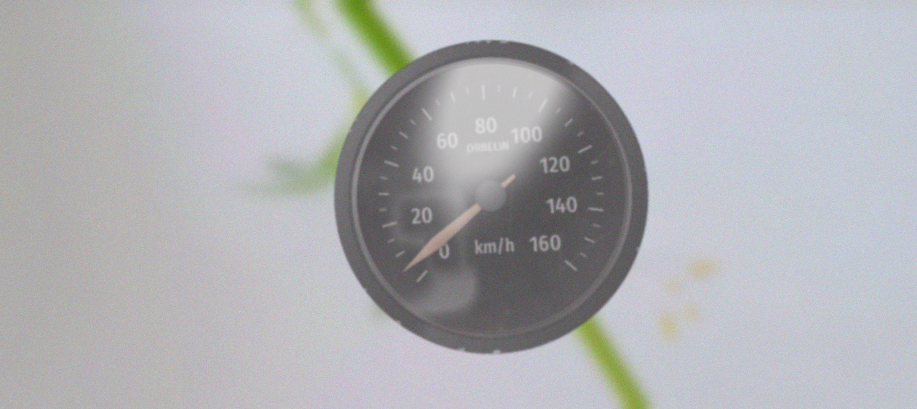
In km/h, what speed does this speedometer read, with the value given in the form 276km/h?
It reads 5km/h
